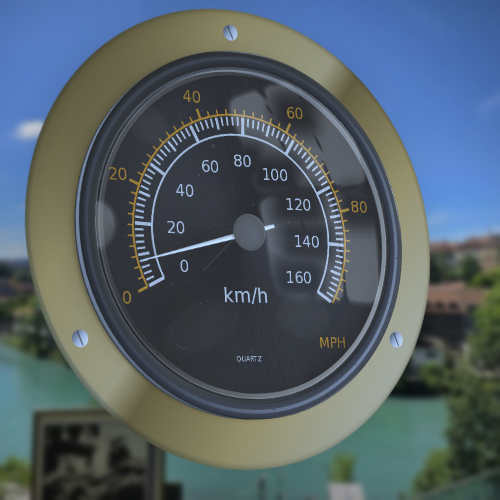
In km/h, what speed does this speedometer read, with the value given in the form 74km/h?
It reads 8km/h
